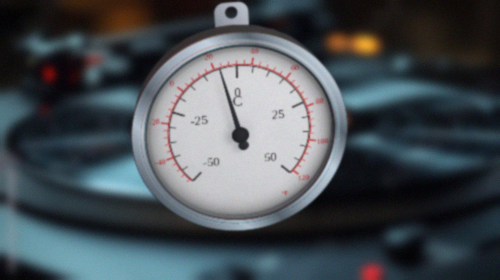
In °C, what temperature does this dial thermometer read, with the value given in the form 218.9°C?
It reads -5°C
